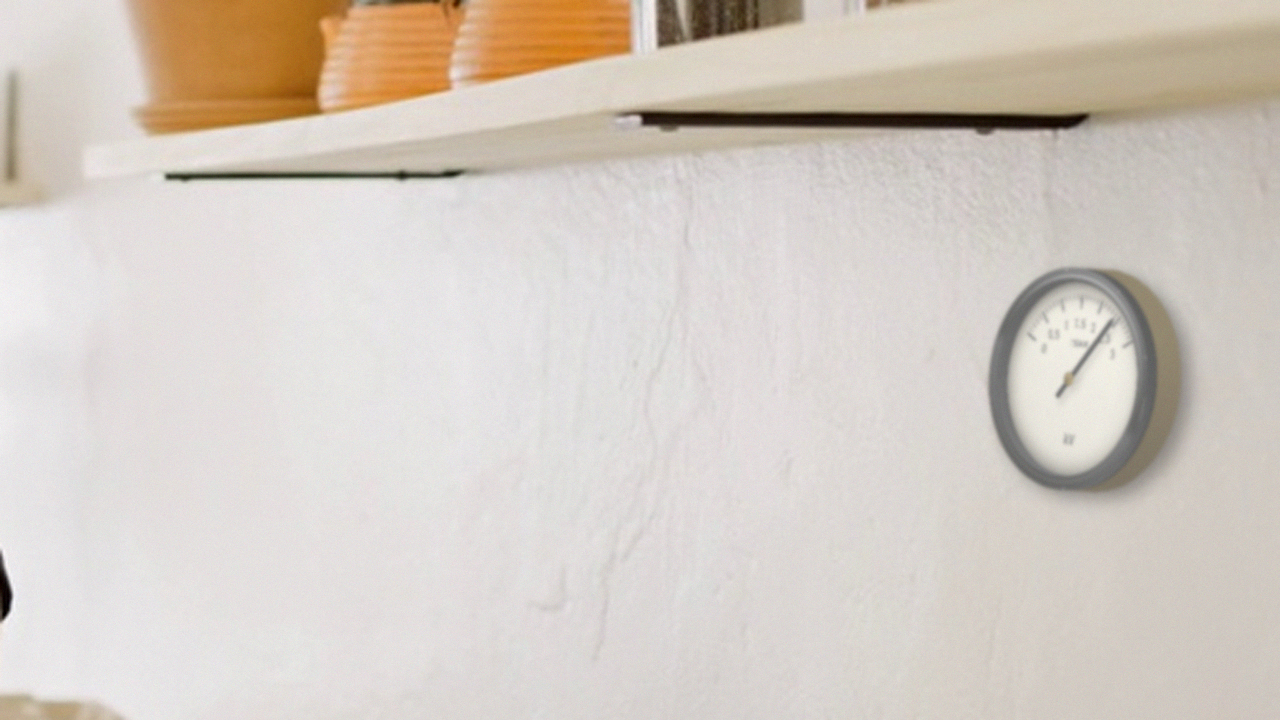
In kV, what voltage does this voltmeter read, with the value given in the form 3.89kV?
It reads 2.5kV
